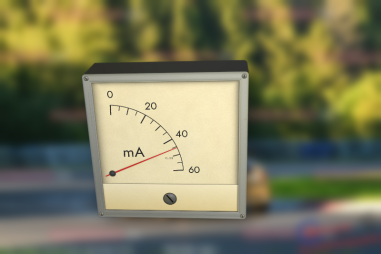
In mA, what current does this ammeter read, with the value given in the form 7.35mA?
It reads 45mA
